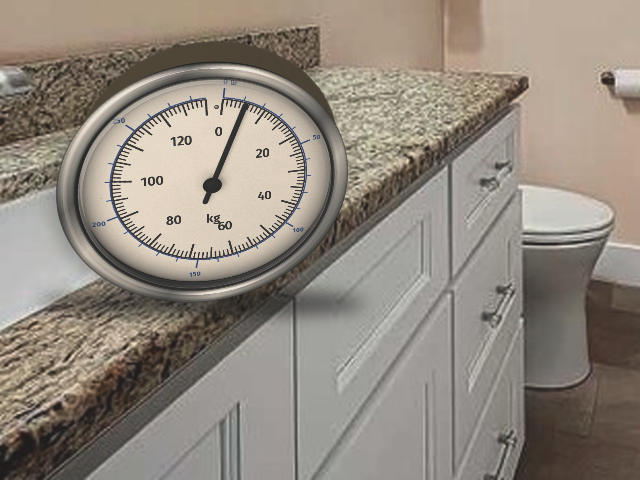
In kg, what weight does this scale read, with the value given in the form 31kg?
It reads 5kg
